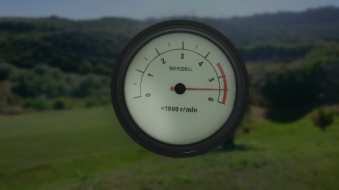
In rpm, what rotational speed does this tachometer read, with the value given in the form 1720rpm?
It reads 5500rpm
